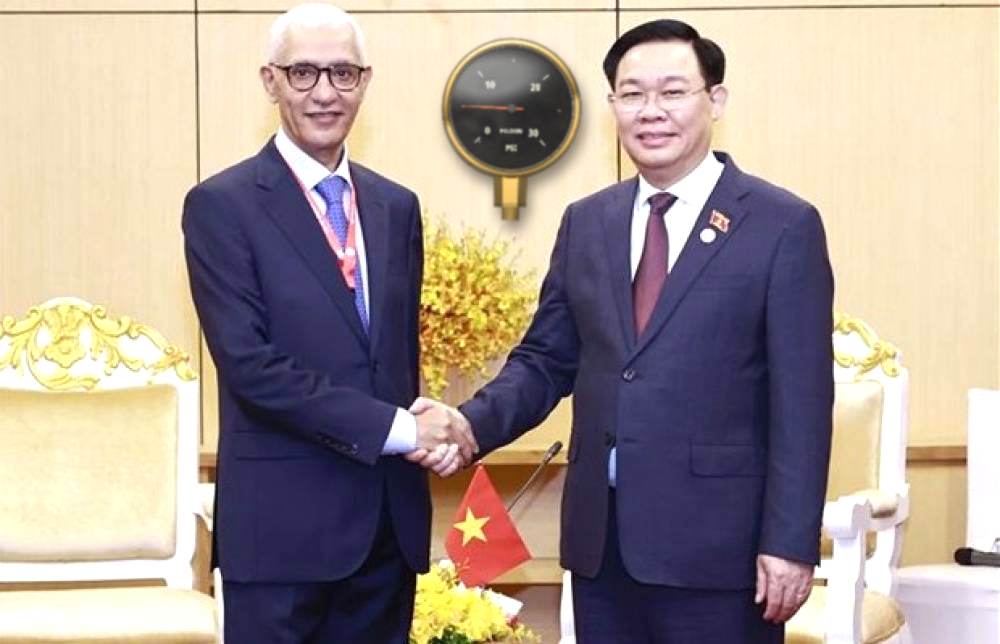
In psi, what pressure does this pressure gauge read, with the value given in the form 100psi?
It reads 5psi
